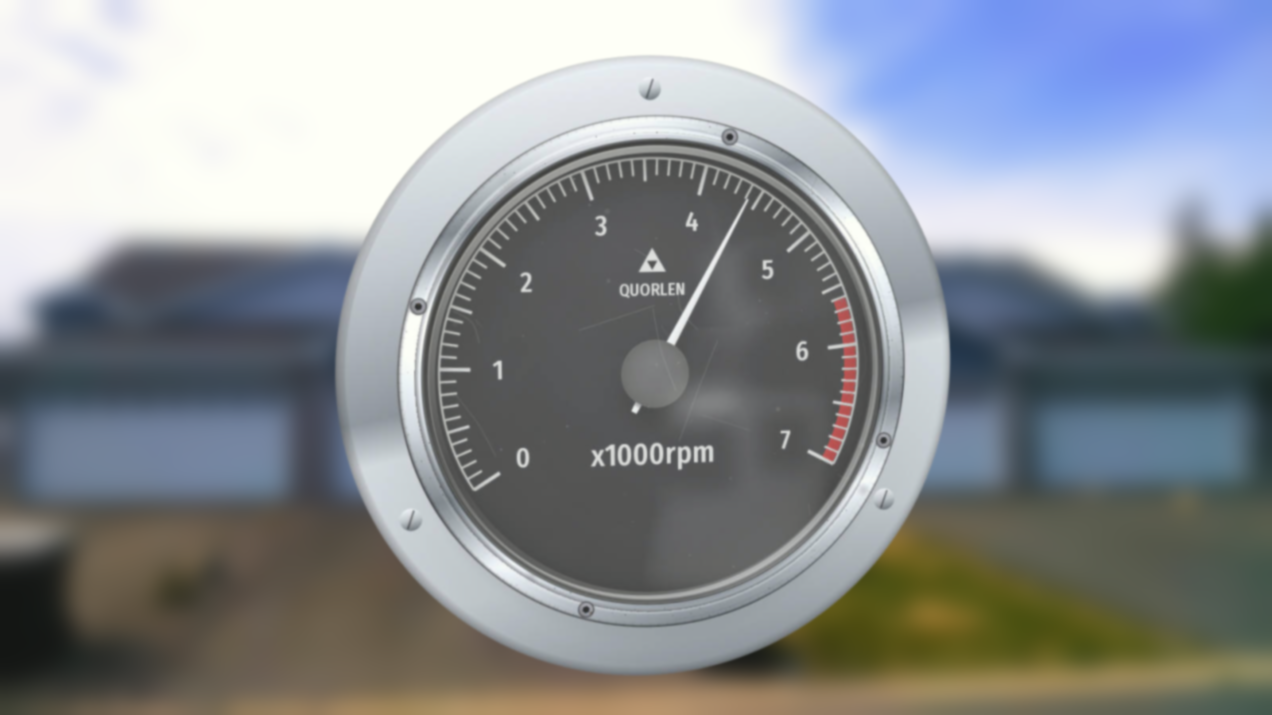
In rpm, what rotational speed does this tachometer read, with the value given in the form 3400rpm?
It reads 4400rpm
